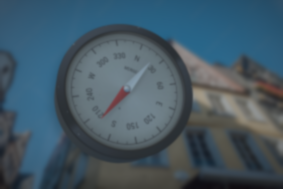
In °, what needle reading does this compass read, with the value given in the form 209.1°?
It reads 200°
